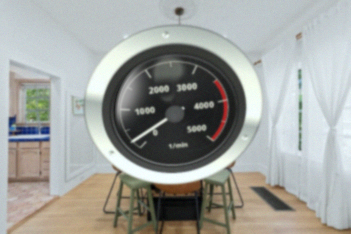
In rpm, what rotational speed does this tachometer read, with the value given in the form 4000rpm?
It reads 250rpm
